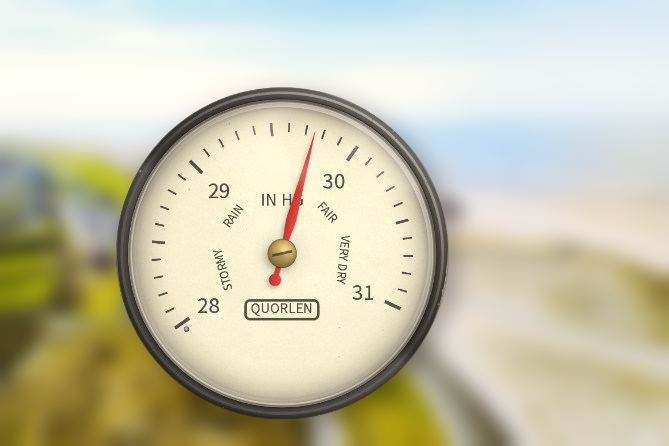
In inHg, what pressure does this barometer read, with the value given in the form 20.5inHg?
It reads 29.75inHg
